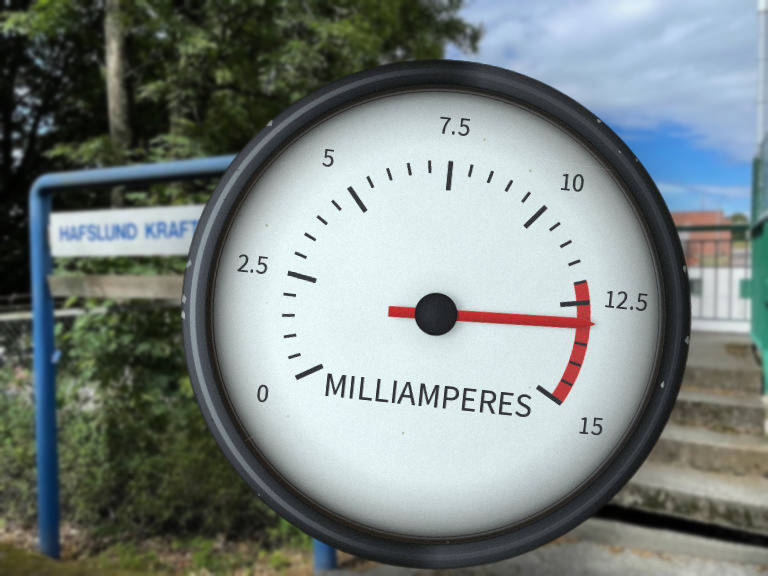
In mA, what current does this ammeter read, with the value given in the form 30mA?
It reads 13mA
